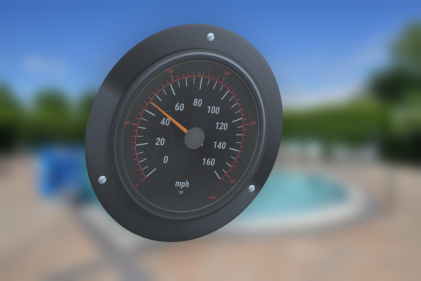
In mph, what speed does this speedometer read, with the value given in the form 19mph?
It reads 45mph
